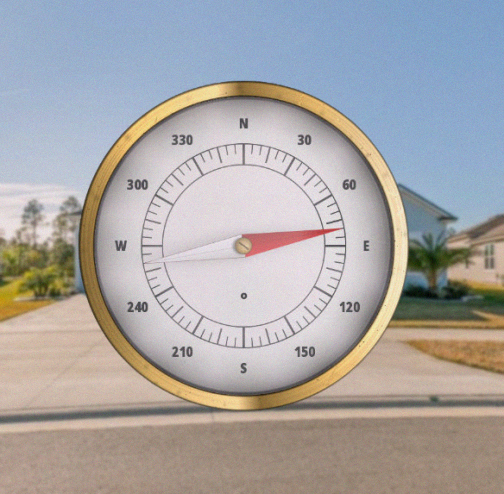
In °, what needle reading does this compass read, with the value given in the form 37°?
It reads 80°
